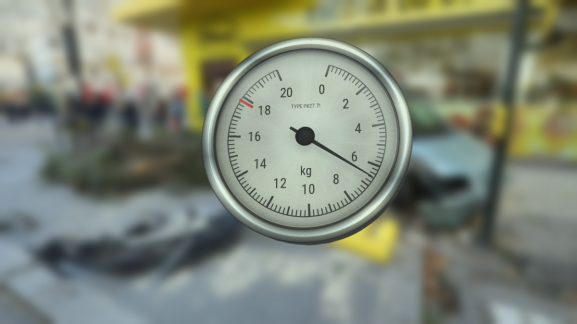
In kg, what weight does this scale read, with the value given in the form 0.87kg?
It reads 6.6kg
